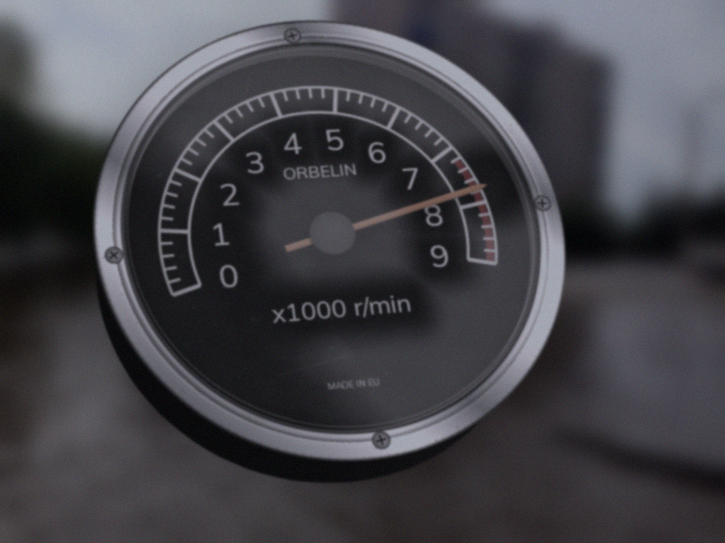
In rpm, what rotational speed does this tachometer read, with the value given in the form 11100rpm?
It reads 7800rpm
